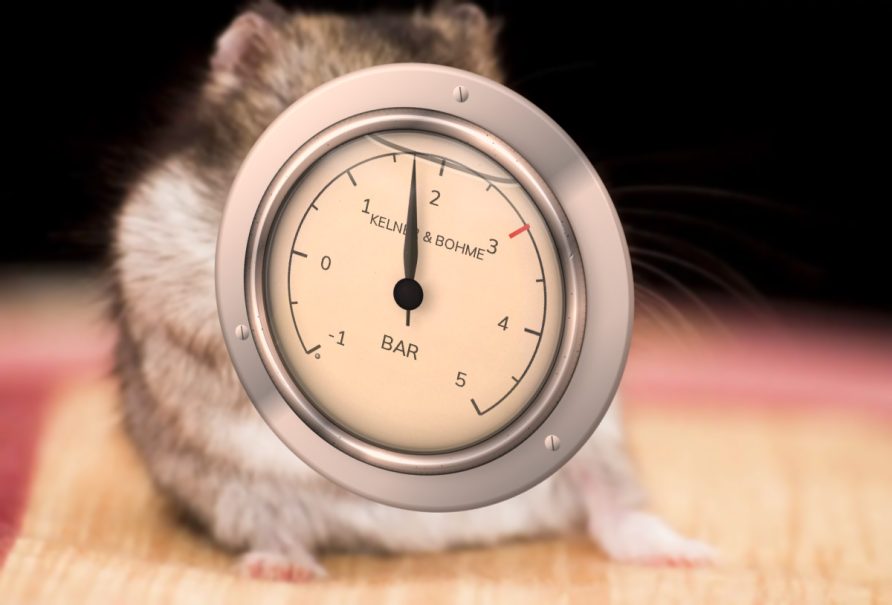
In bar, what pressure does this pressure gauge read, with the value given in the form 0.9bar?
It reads 1.75bar
